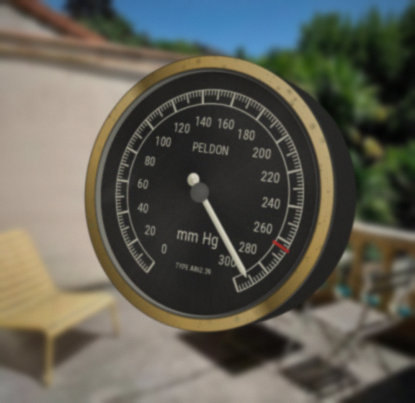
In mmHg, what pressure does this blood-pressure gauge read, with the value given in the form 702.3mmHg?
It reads 290mmHg
